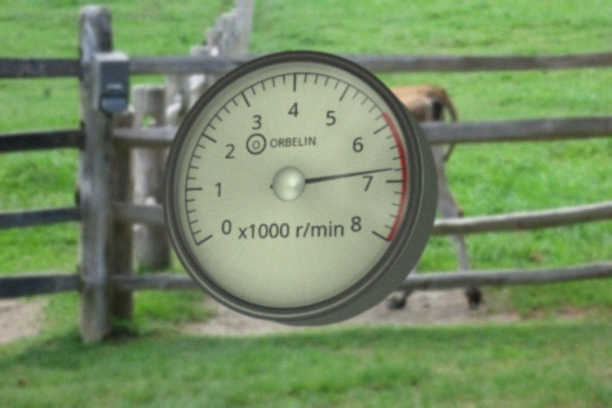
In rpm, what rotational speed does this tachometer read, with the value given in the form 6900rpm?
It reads 6800rpm
